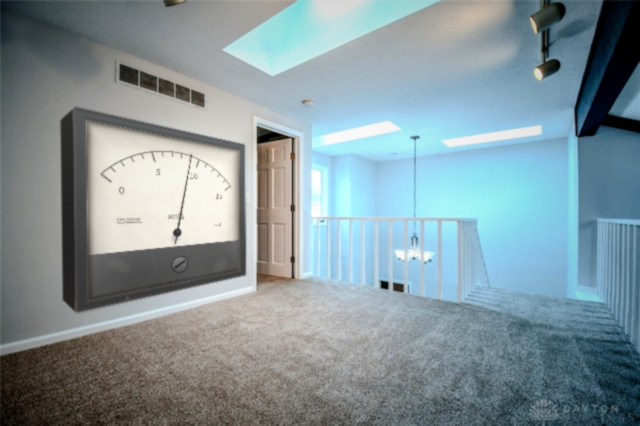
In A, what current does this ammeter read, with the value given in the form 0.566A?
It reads 9A
